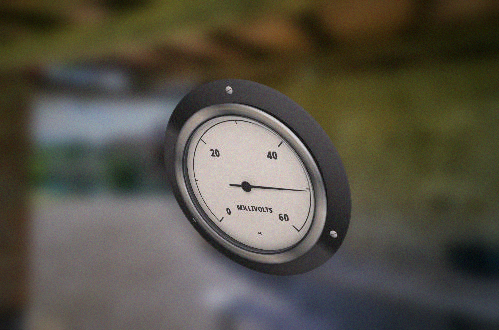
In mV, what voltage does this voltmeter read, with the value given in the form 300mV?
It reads 50mV
